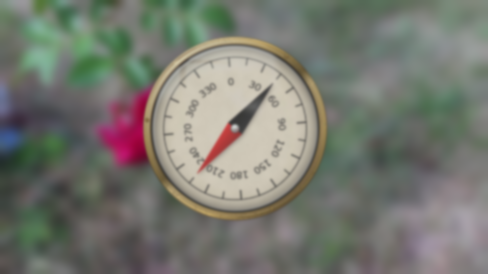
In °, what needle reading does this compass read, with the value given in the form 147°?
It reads 225°
